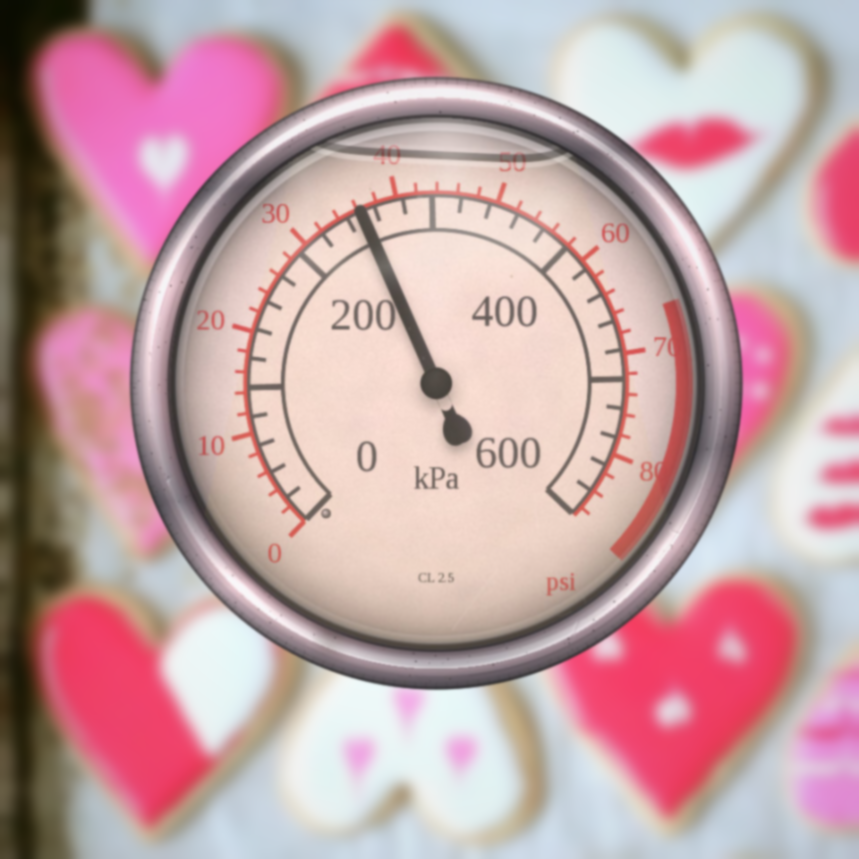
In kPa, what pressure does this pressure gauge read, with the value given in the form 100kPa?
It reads 250kPa
